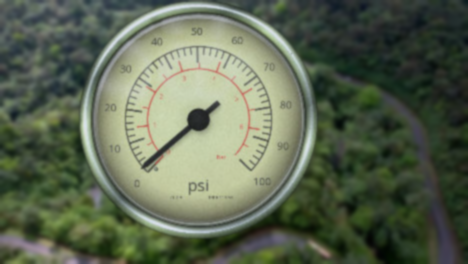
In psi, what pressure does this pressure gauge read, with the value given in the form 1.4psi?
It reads 2psi
